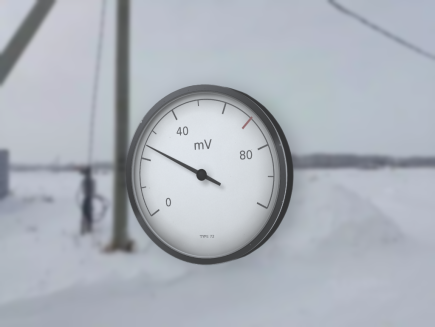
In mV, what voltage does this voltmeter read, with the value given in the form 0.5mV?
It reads 25mV
